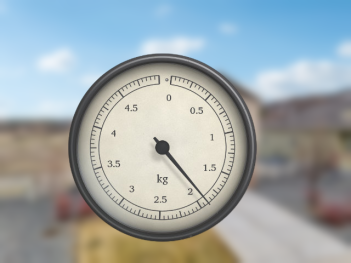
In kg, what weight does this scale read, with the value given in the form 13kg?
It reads 1.9kg
